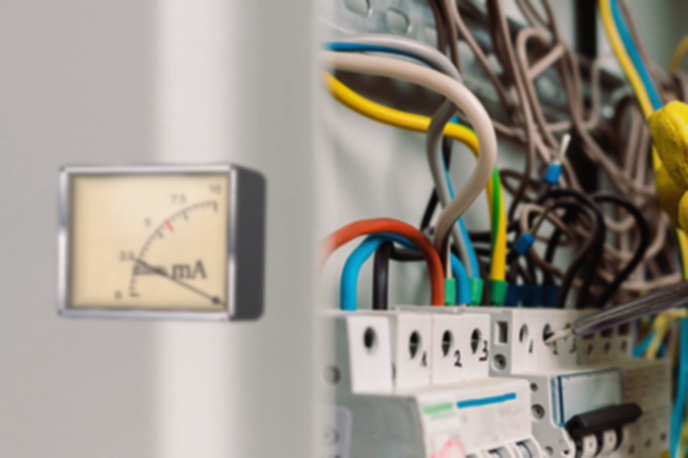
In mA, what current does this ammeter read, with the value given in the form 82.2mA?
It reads 2.5mA
